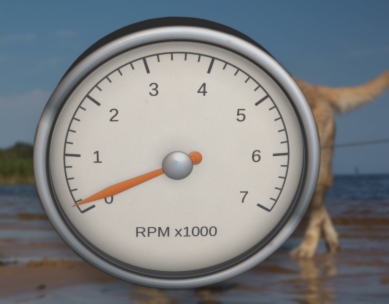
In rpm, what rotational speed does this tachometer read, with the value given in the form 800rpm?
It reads 200rpm
